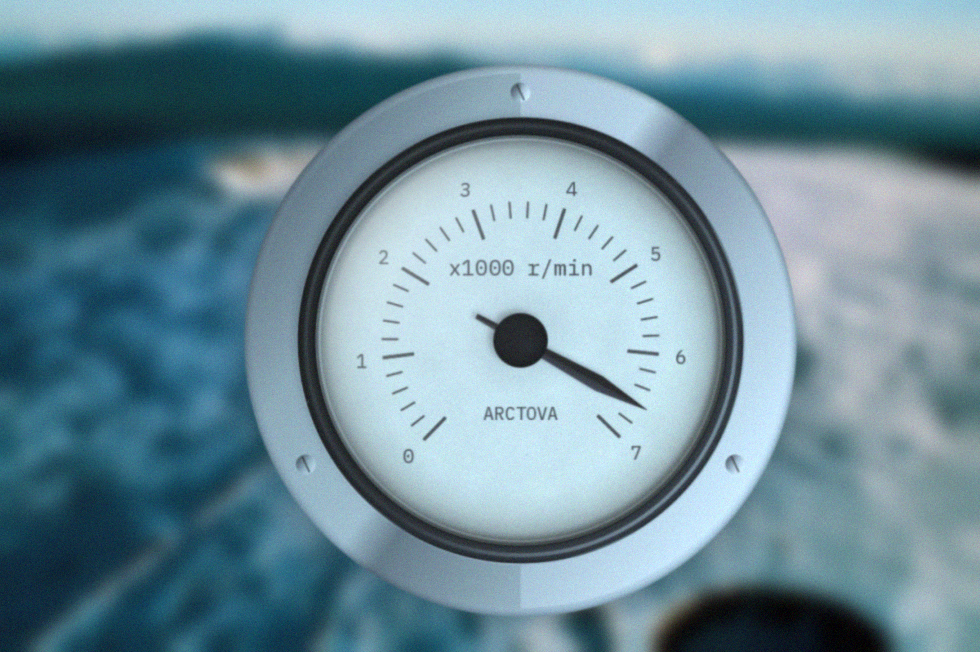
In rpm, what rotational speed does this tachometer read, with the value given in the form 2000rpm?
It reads 6600rpm
